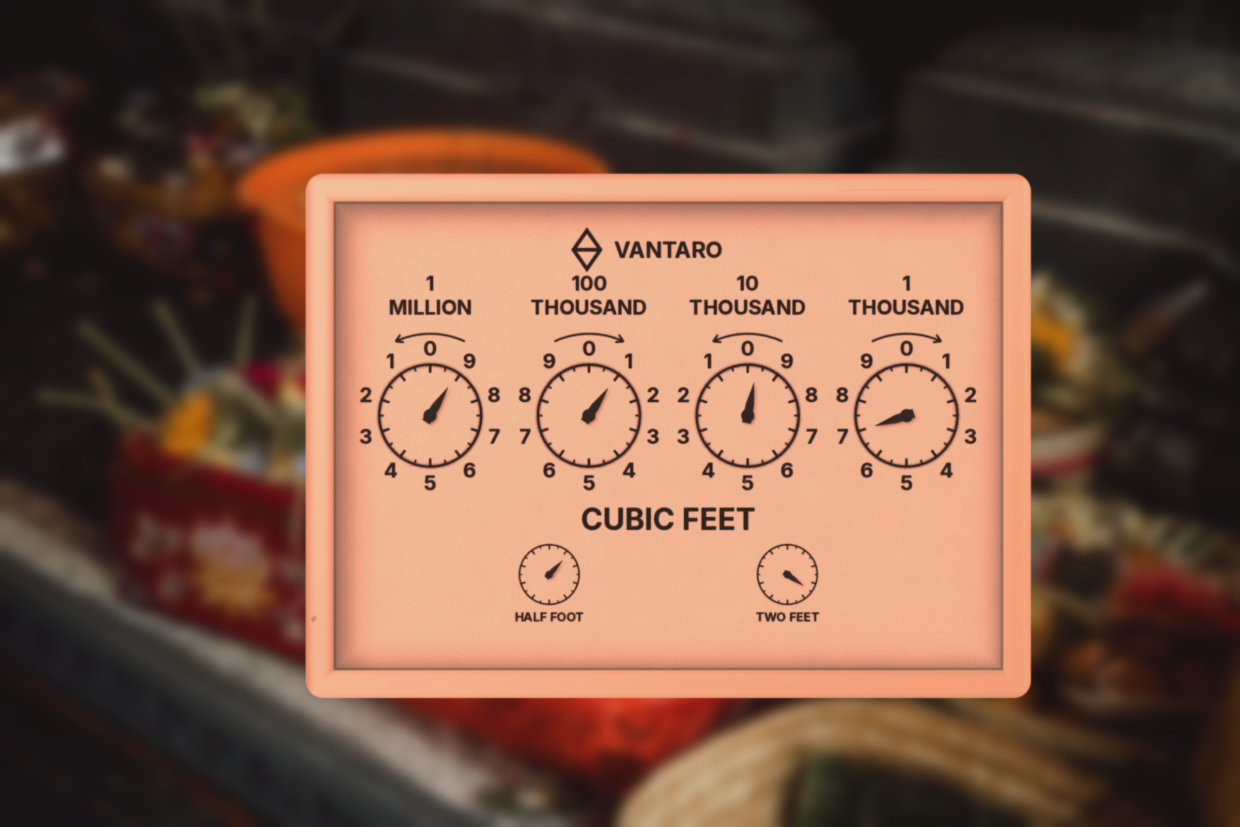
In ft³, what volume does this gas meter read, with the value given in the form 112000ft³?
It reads 909700ft³
